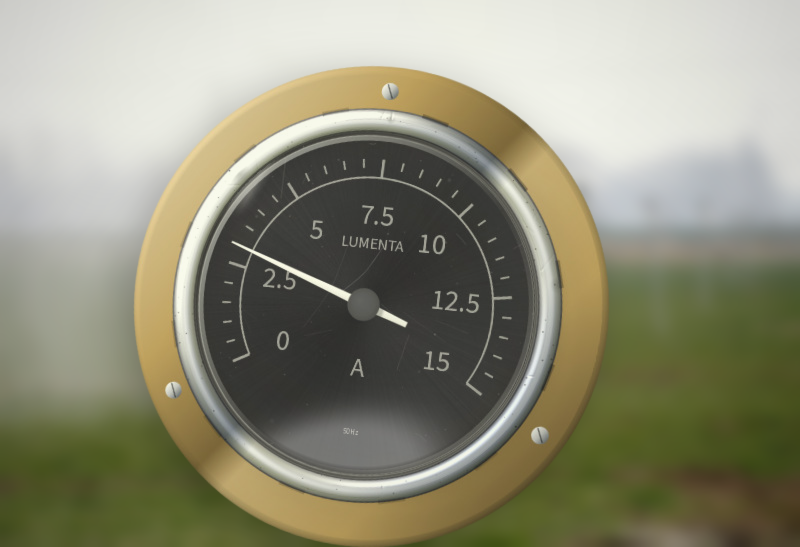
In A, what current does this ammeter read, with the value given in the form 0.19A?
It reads 3A
